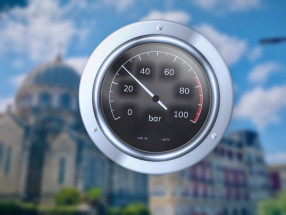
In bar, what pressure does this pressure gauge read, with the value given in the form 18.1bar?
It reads 30bar
